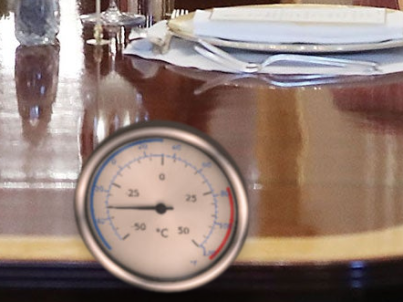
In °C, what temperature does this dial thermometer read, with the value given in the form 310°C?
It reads -35°C
